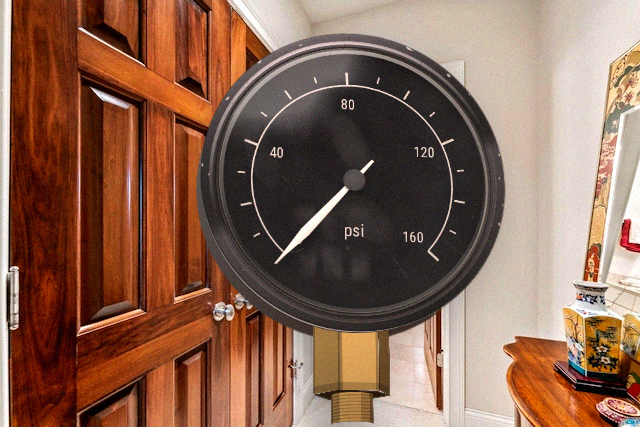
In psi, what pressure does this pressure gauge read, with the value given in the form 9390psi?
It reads 0psi
